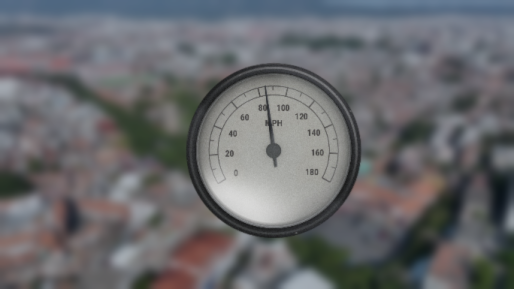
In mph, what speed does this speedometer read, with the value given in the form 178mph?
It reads 85mph
